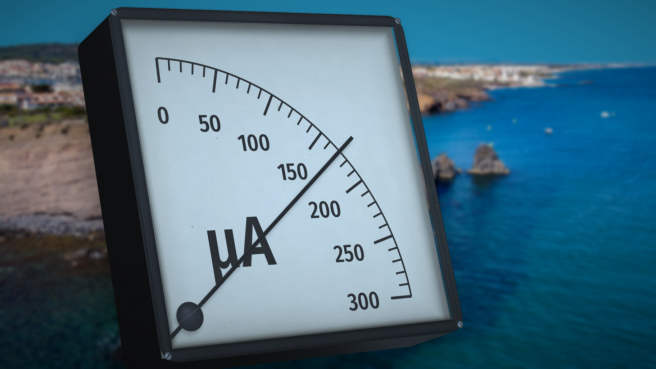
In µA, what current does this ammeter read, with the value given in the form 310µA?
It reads 170µA
